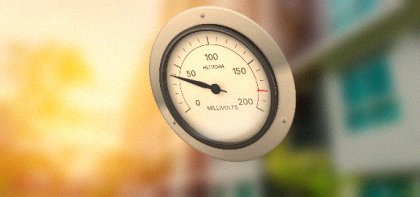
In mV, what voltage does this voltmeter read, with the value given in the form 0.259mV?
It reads 40mV
